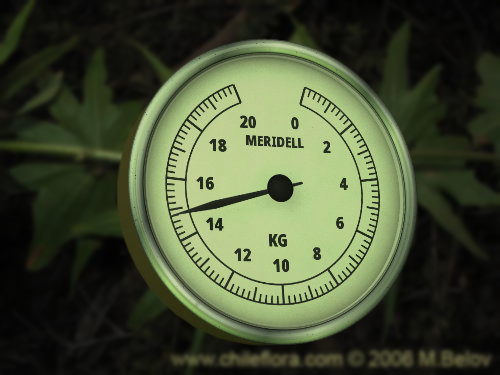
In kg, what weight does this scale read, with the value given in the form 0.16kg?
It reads 14.8kg
